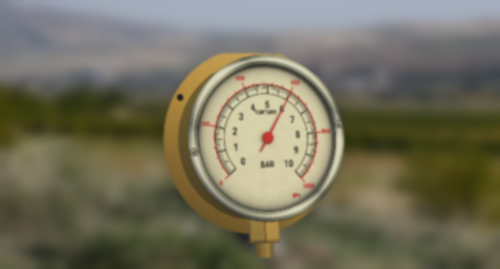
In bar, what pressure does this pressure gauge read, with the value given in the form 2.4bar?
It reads 6bar
